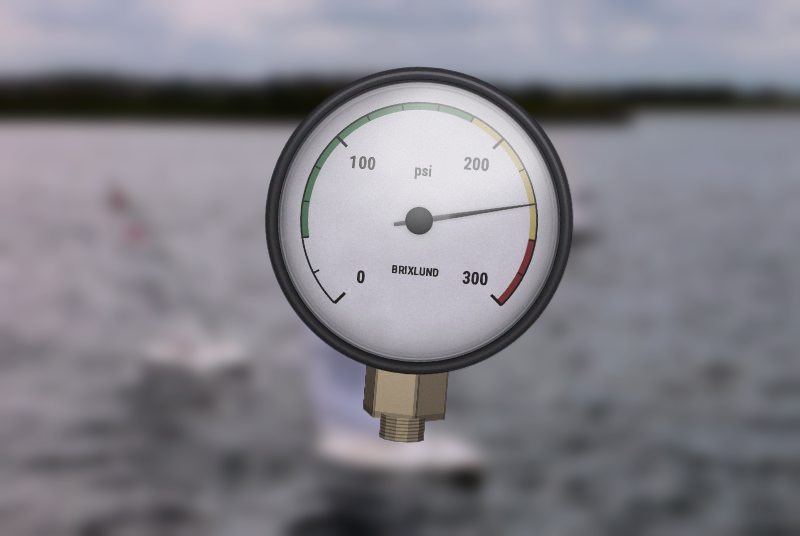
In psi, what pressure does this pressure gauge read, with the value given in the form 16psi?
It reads 240psi
